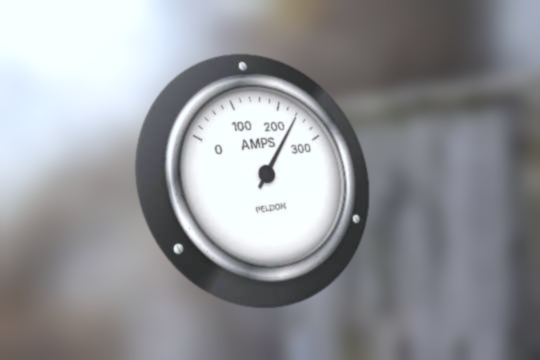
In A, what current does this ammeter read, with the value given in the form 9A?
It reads 240A
